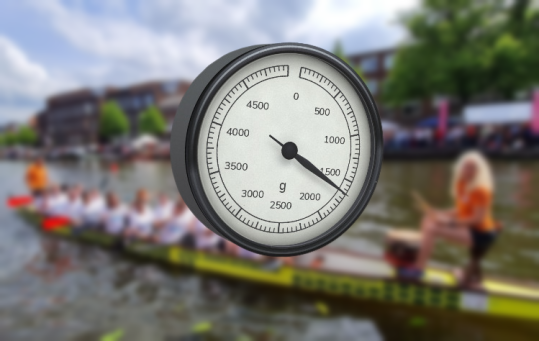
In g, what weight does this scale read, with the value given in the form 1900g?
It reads 1650g
